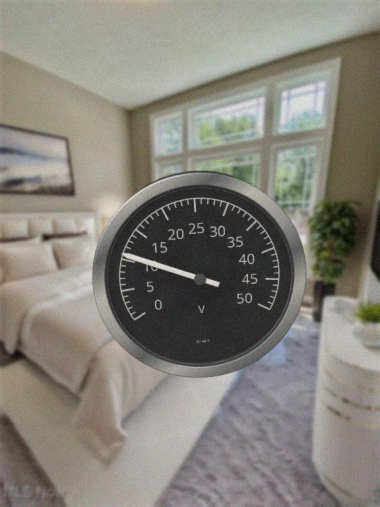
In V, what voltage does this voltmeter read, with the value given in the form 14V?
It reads 11V
